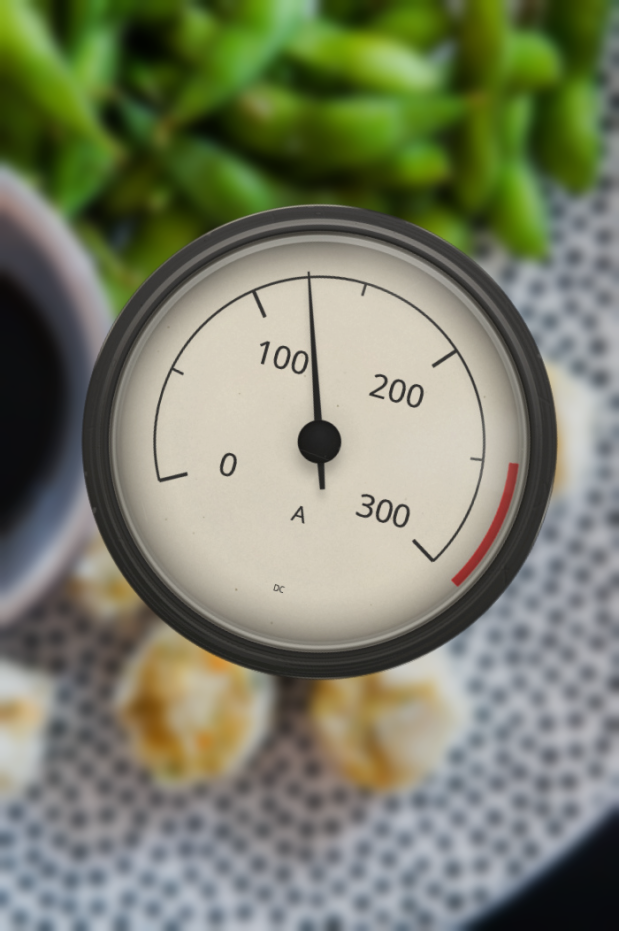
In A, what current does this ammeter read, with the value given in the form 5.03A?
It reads 125A
